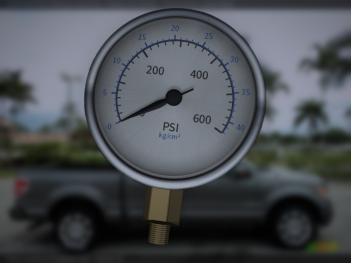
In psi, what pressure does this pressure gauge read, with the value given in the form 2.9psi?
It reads 0psi
